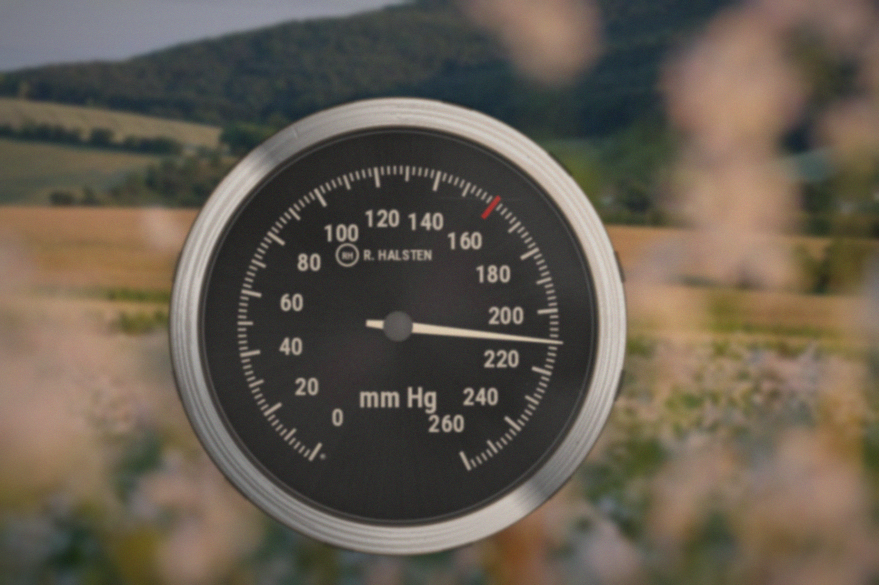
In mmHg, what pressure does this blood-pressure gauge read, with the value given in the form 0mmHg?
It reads 210mmHg
